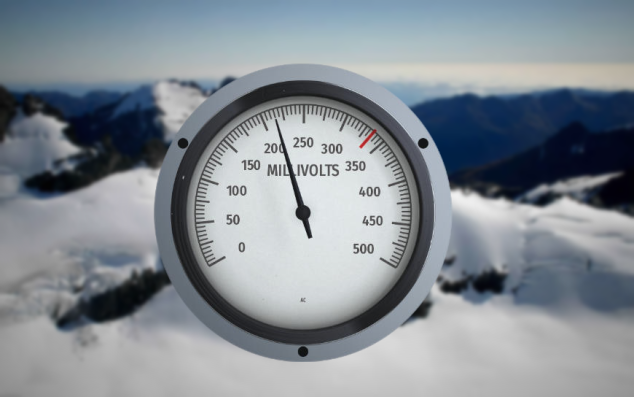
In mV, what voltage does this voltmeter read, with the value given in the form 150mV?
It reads 215mV
